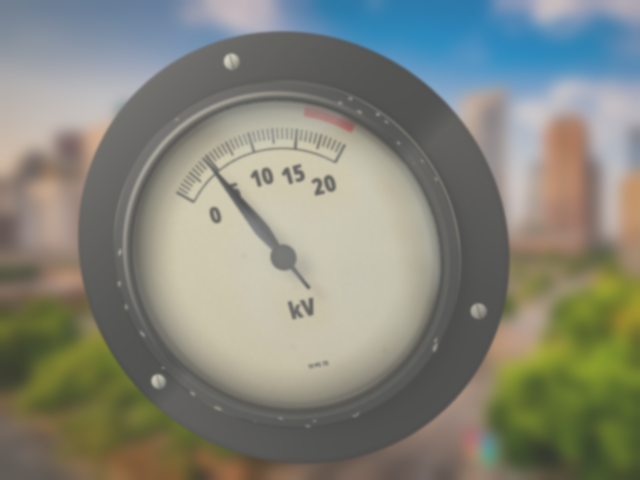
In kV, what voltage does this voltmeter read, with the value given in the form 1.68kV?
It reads 5kV
